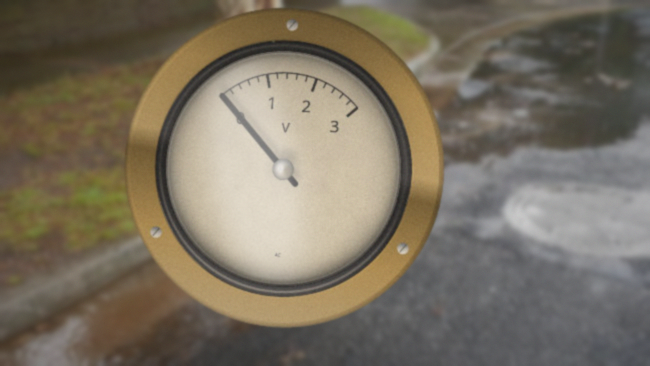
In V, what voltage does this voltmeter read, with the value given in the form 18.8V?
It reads 0V
